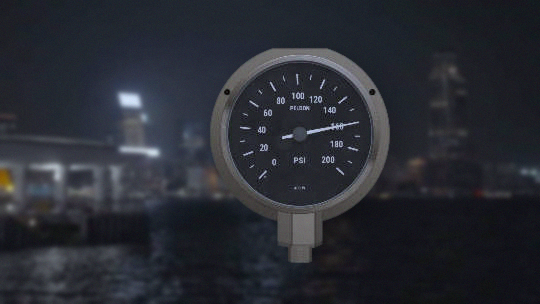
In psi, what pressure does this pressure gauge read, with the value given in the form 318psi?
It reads 160psi
